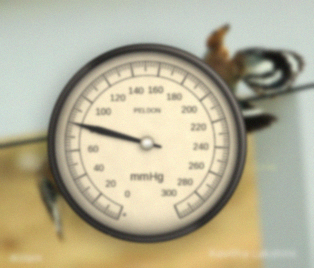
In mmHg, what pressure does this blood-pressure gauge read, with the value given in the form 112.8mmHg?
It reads 80mmHg
